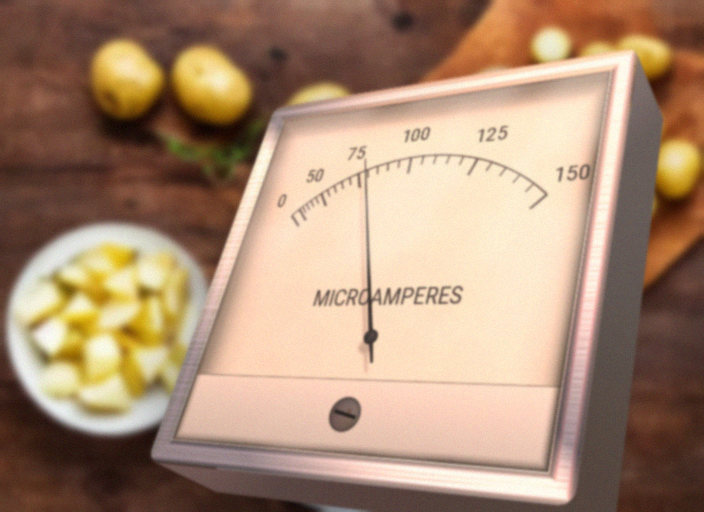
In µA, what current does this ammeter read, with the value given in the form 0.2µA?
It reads 80µA
